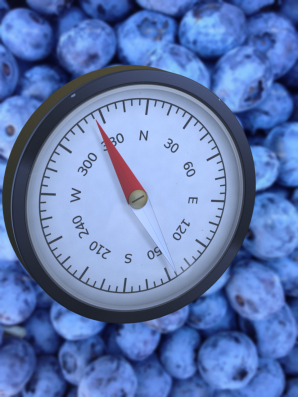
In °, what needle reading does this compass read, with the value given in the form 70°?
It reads 325°
